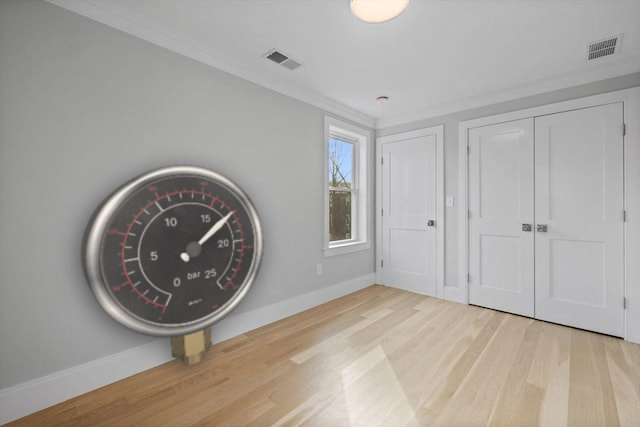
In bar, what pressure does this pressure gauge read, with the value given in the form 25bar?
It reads 17bar
